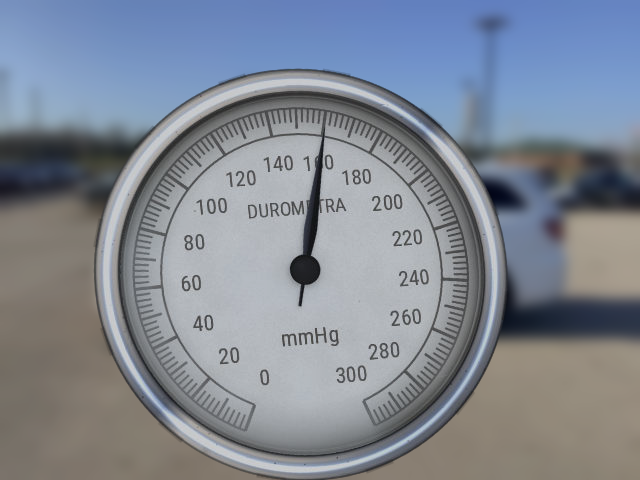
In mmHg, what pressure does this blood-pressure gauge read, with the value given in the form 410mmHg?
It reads 160mmHg
